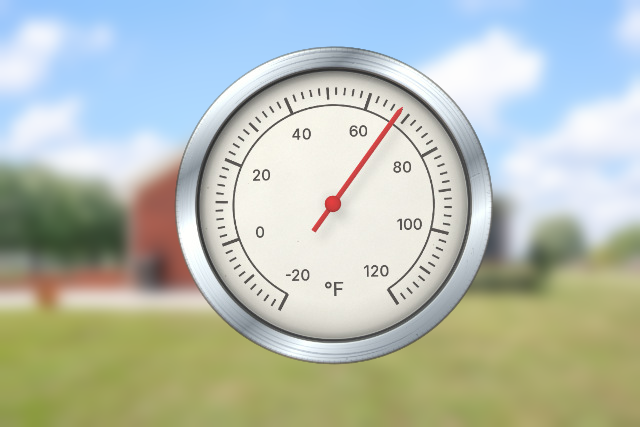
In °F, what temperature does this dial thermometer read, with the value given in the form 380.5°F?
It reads 68°F
